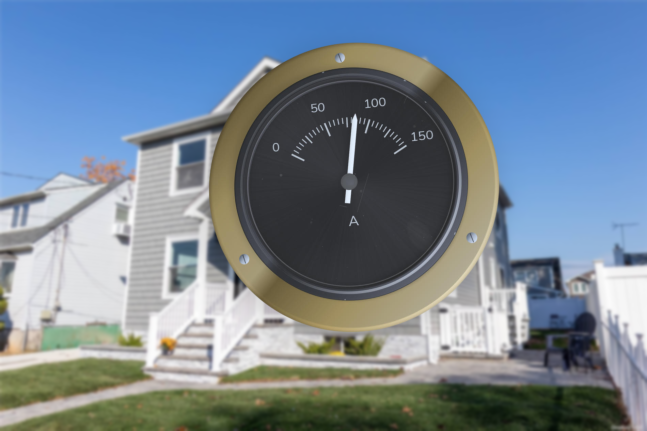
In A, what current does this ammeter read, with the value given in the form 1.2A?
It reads 85A
